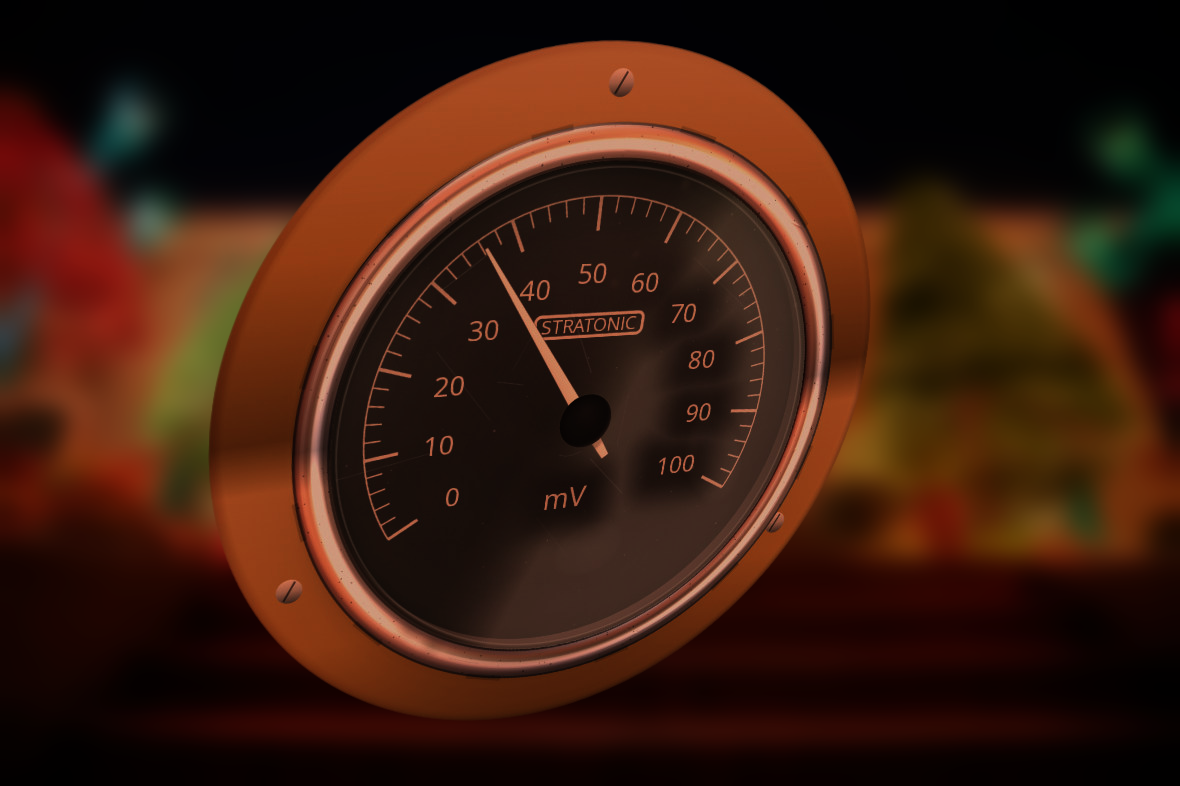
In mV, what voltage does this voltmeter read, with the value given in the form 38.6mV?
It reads 36mV
